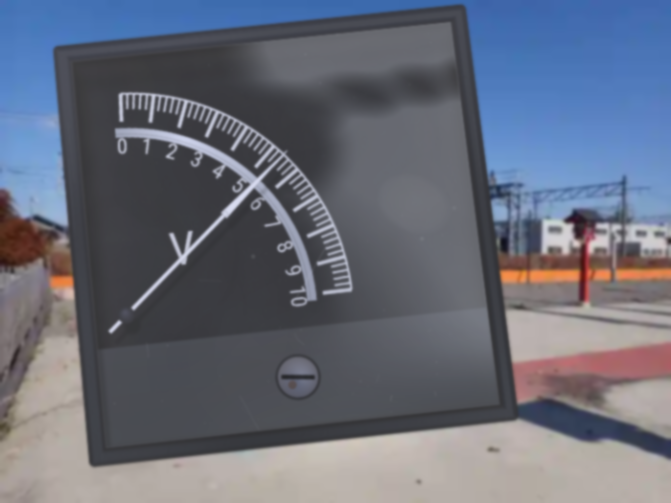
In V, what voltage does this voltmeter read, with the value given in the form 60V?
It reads 5.4V
